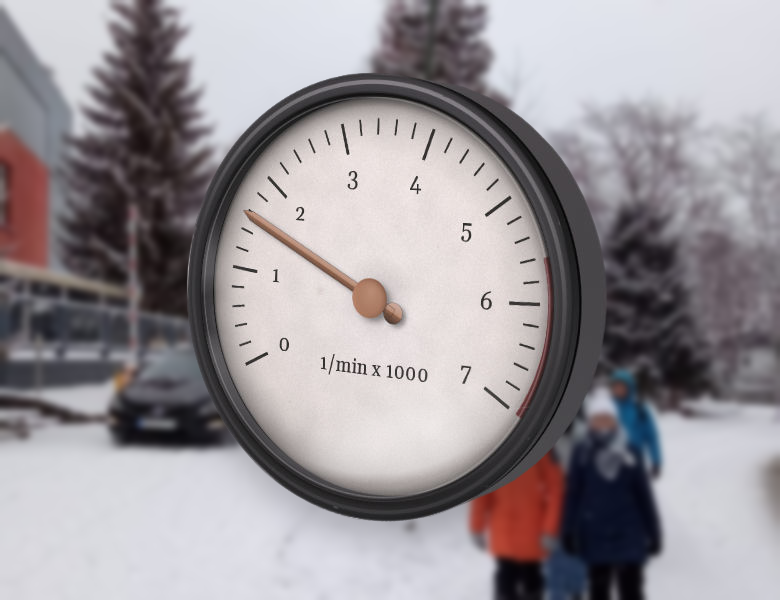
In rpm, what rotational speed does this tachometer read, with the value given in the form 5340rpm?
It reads 1600rpm
